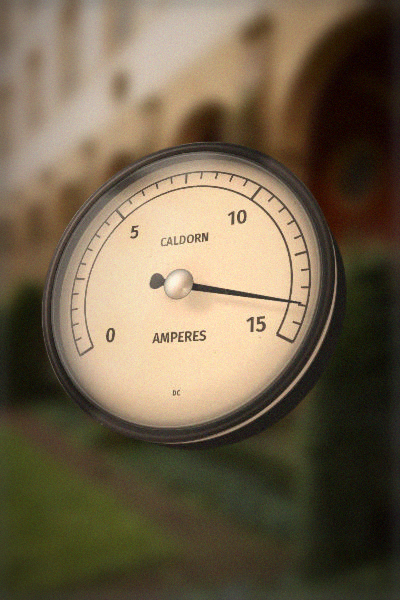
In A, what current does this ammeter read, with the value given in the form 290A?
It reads 14A
